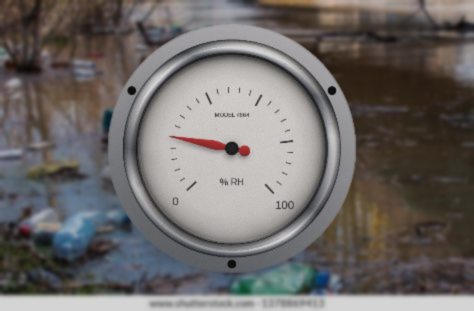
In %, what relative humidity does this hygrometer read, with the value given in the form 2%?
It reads 20%
